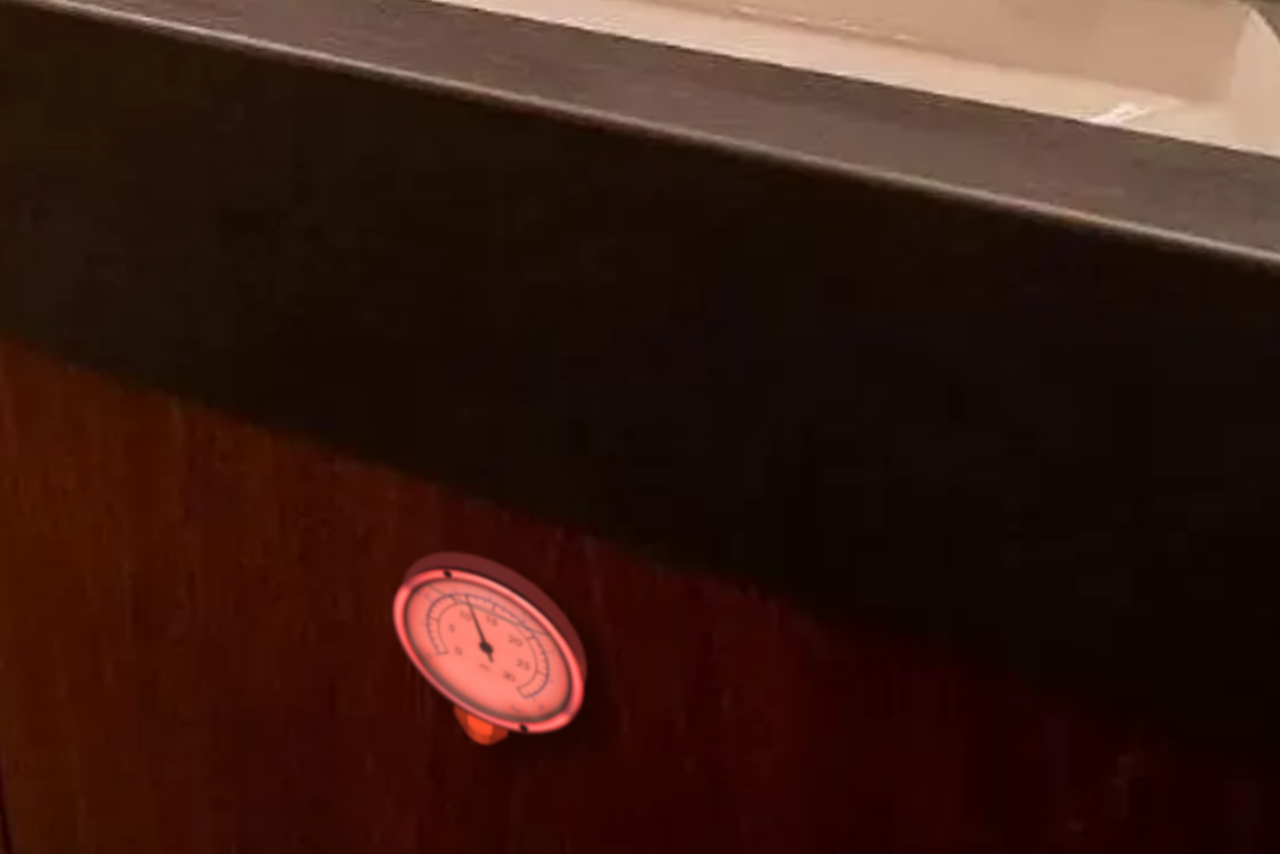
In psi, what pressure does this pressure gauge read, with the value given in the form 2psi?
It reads 12psi
